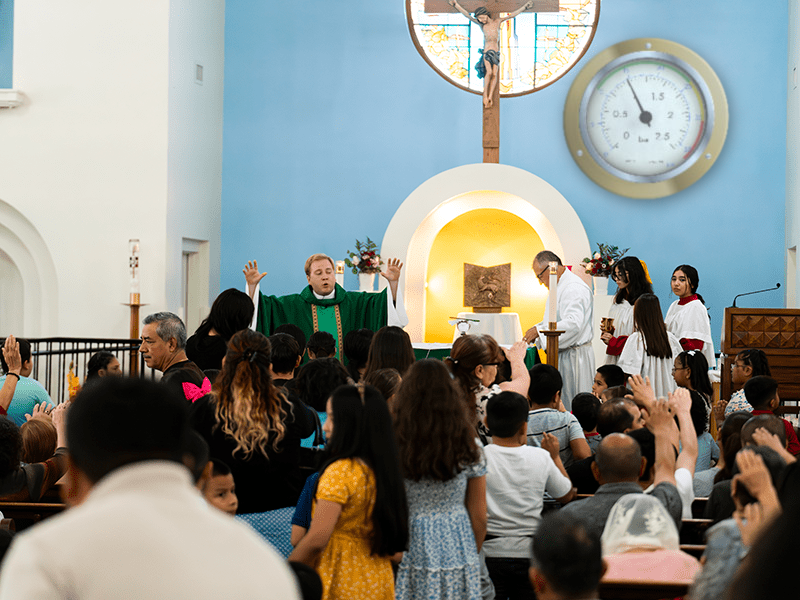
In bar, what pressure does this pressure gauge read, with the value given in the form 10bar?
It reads 1bar
